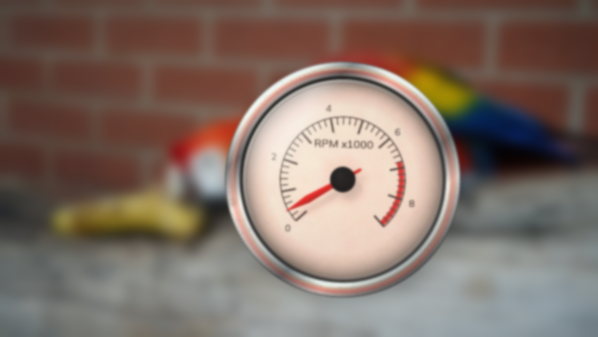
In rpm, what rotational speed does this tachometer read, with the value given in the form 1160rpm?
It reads 400rpm
